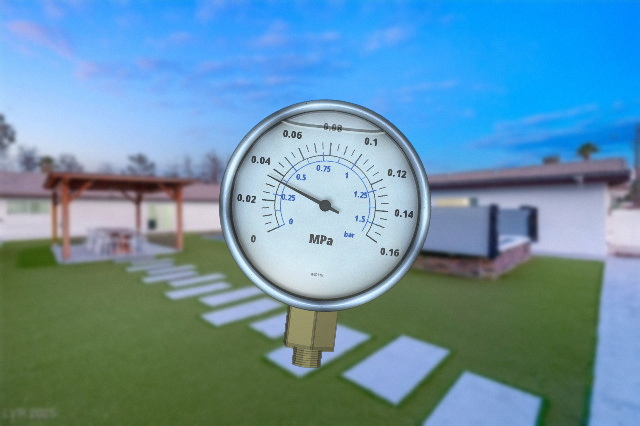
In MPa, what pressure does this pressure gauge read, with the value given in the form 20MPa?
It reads 0.035MPa
